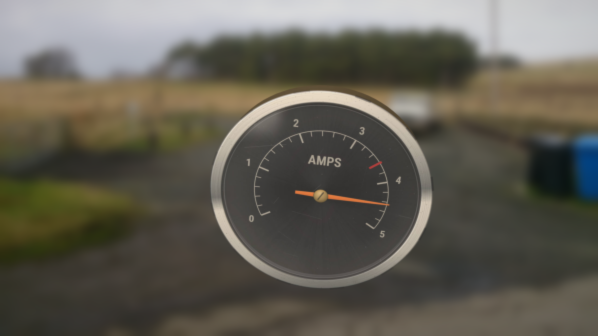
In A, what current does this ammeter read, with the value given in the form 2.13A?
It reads 4.4A
